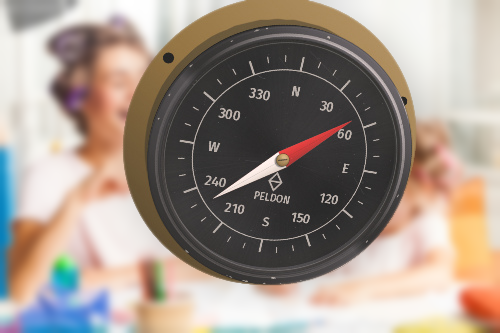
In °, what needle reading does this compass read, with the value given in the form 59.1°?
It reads 50°
